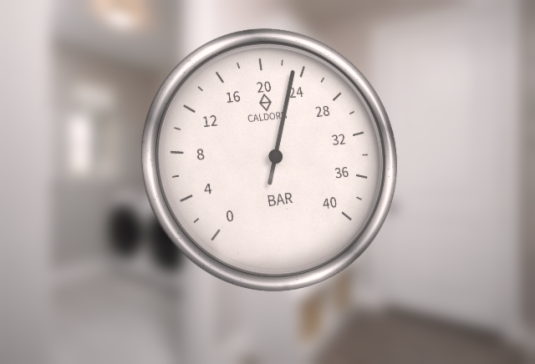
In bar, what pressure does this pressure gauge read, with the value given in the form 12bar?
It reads 23bar
